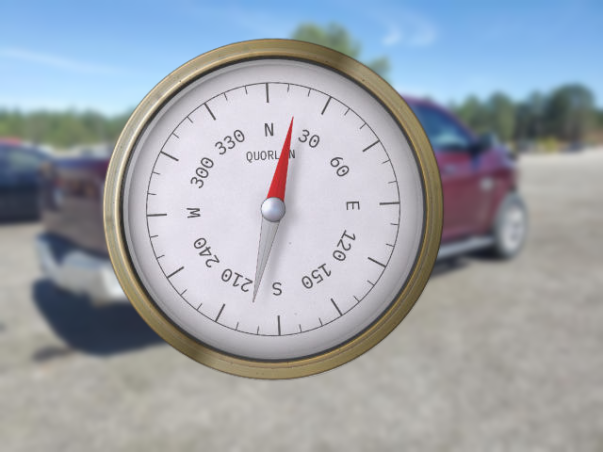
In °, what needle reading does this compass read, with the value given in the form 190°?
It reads 15°
